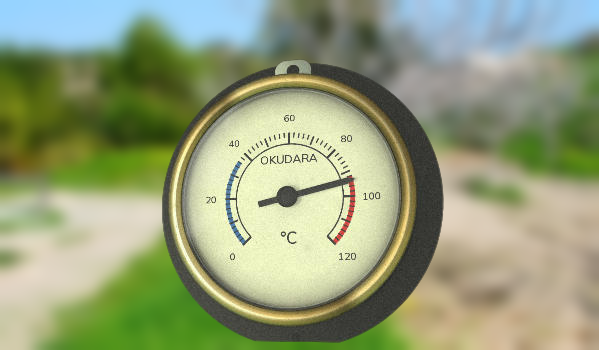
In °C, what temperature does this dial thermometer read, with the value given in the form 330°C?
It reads 94°C
